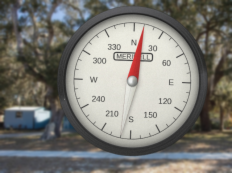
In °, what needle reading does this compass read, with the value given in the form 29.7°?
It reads 10°
